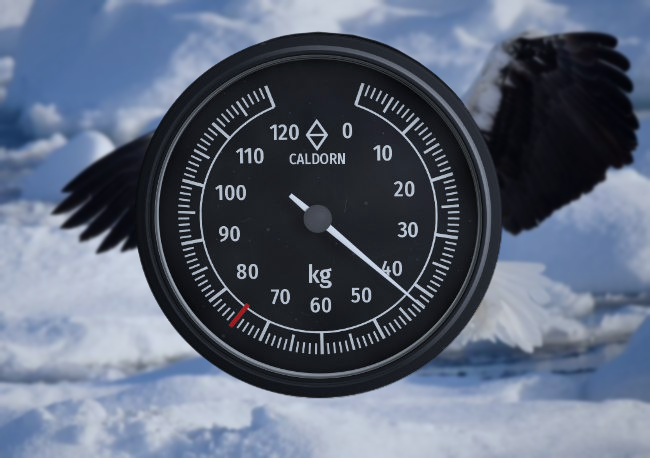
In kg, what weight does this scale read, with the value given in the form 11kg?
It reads 42kg
